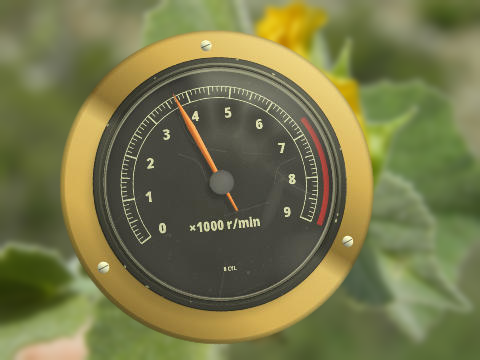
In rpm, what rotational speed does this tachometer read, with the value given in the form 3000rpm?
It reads 3700rpm
